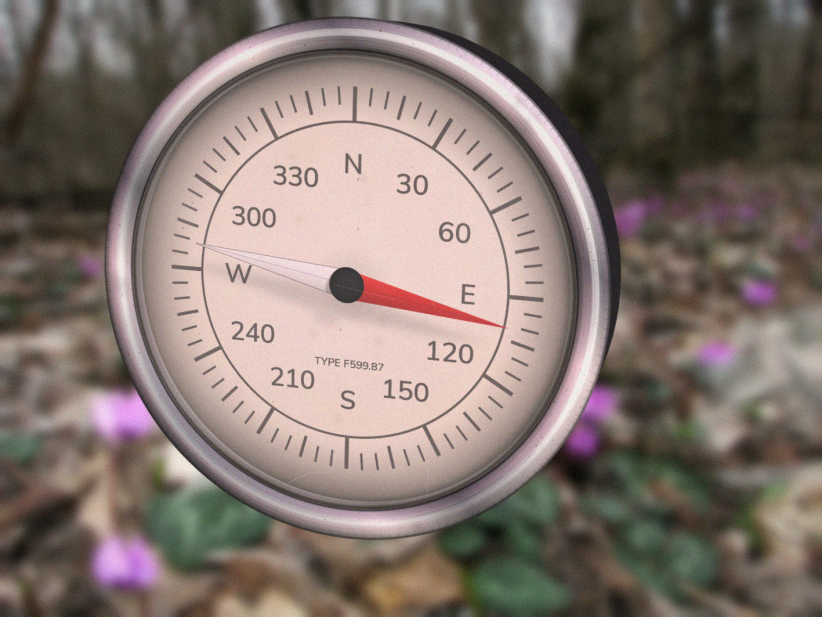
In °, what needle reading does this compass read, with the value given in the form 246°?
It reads 100°
